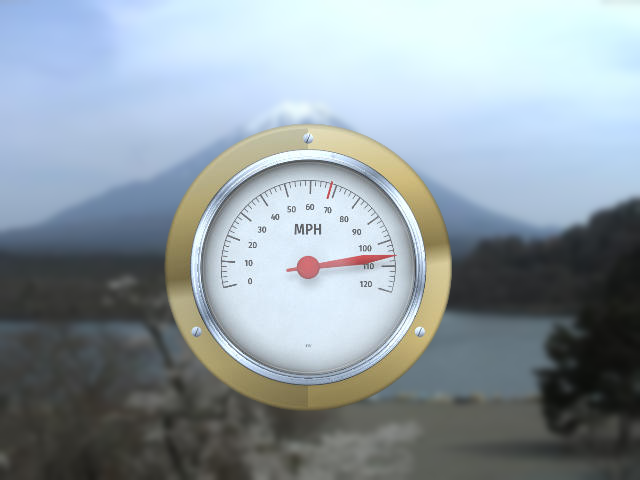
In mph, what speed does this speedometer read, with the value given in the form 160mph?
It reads 106mph
